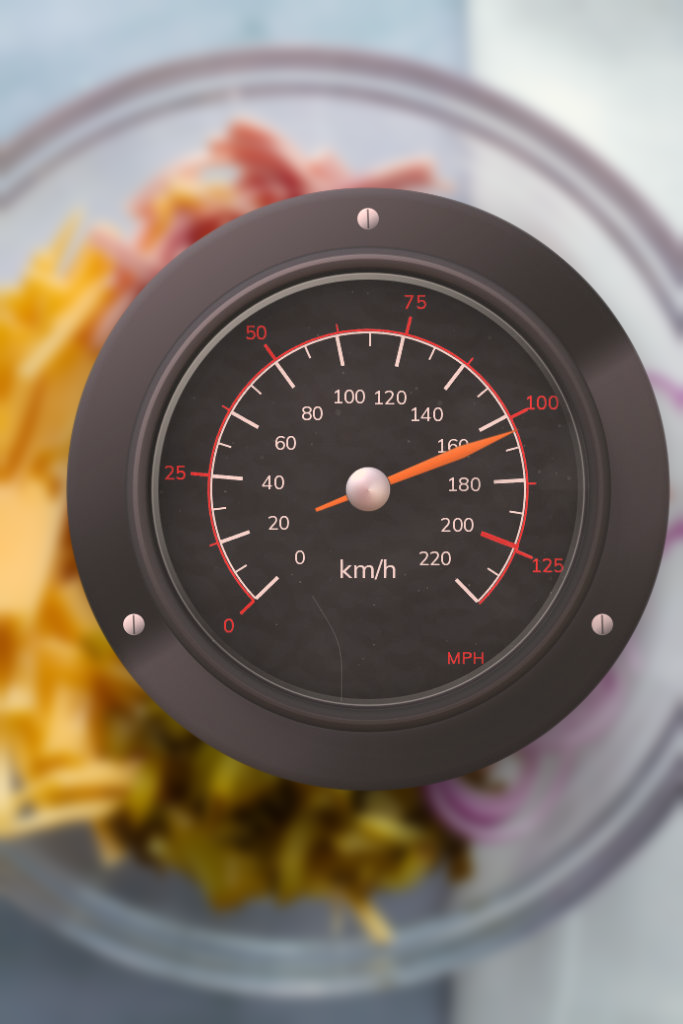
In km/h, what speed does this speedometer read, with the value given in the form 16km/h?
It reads 165km/h
